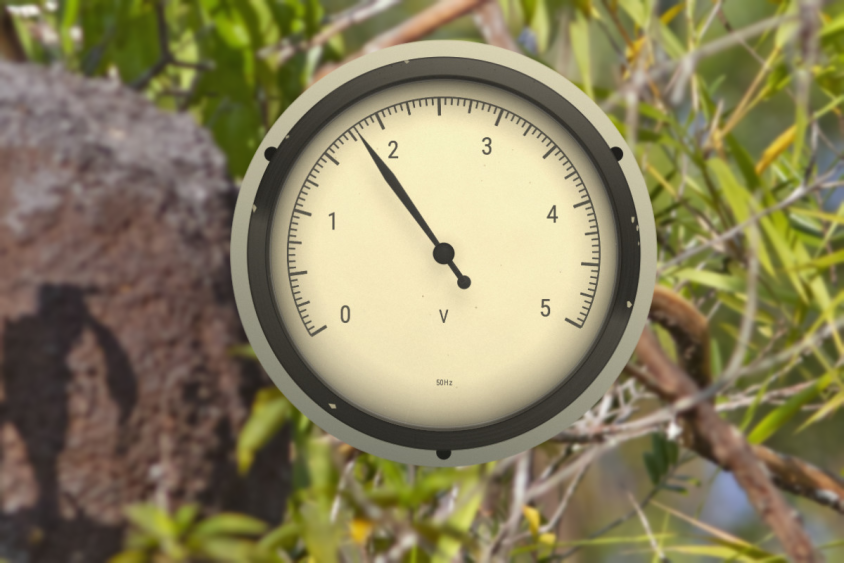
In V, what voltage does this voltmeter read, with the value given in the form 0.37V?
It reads 1.8V
